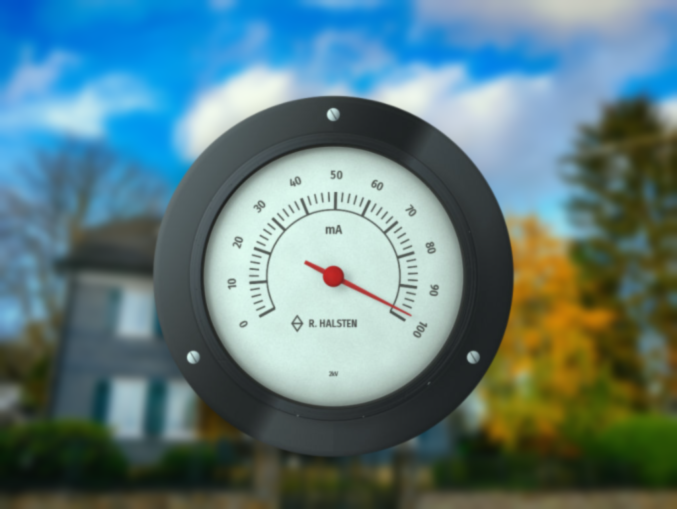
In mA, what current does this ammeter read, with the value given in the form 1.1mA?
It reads 98mA
